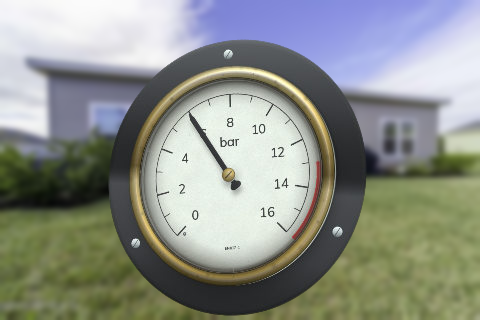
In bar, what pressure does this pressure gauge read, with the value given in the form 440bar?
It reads 6bar
